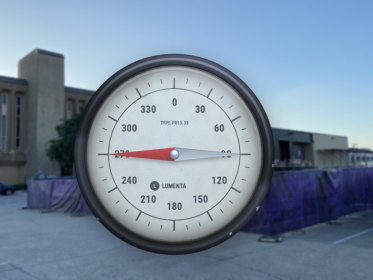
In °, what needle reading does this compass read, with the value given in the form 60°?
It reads 270°
